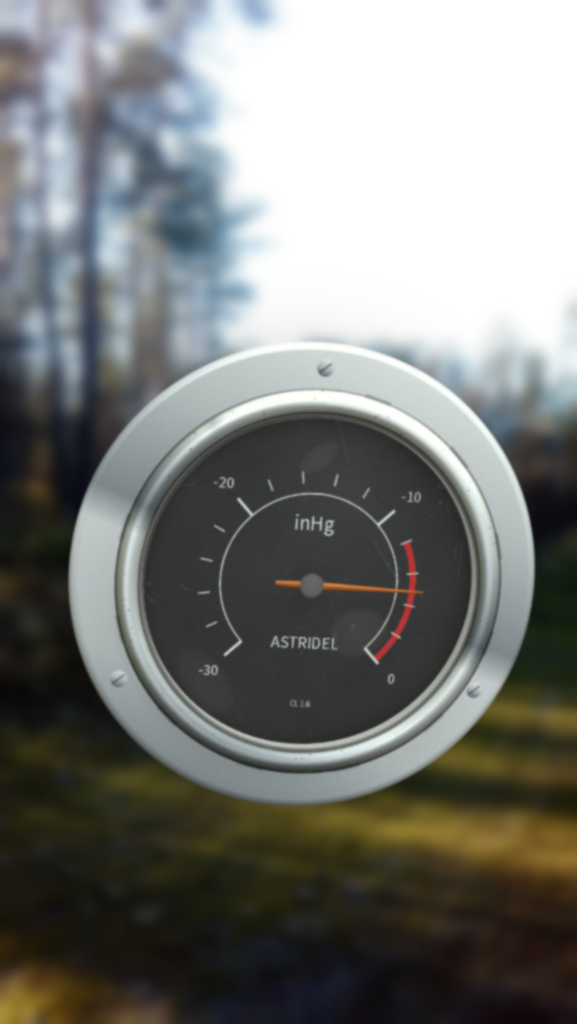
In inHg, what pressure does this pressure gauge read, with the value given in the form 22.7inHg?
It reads -5inHg
